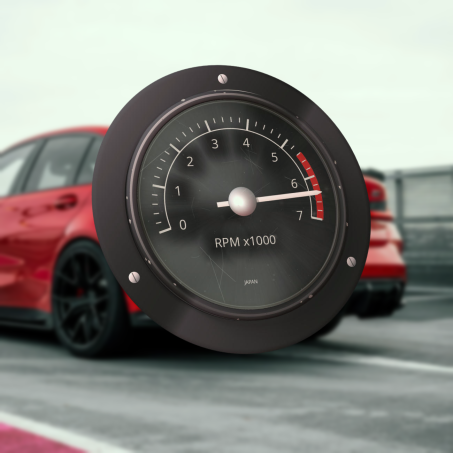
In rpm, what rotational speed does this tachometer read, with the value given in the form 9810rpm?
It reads 6400rpm
